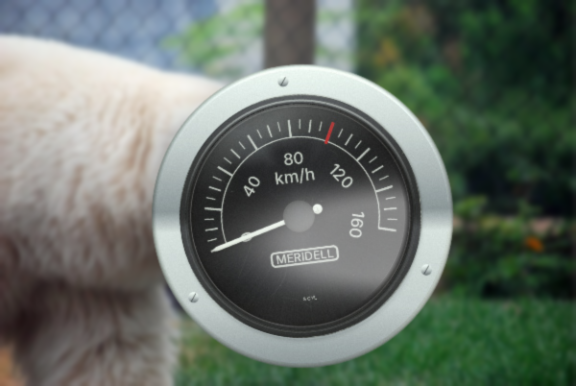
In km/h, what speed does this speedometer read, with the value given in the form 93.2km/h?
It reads 0km/h
